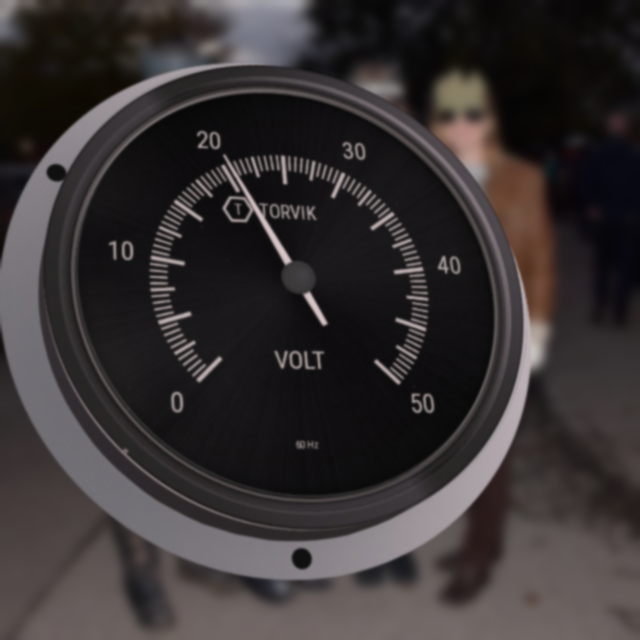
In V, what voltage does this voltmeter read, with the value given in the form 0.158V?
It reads 20V
